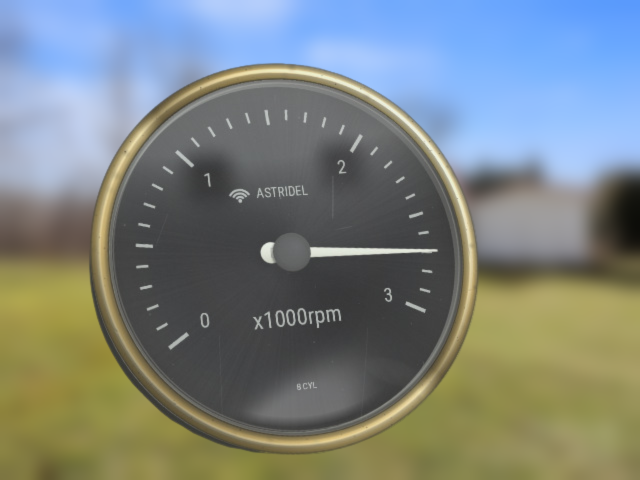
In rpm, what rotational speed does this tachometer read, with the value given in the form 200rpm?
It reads 2700rpm
